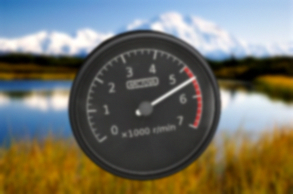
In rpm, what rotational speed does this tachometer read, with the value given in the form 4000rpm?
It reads 5400rpm
